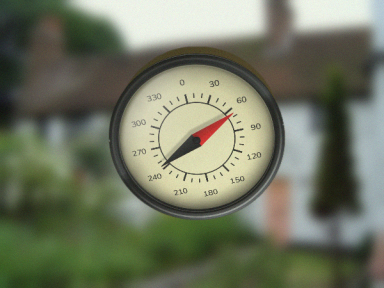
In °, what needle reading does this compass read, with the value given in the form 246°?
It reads 65°
